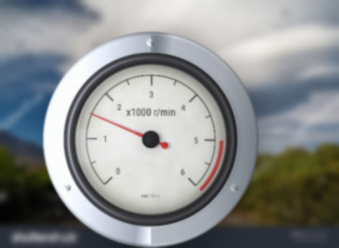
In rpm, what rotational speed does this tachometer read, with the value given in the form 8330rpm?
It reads 1500rpm
